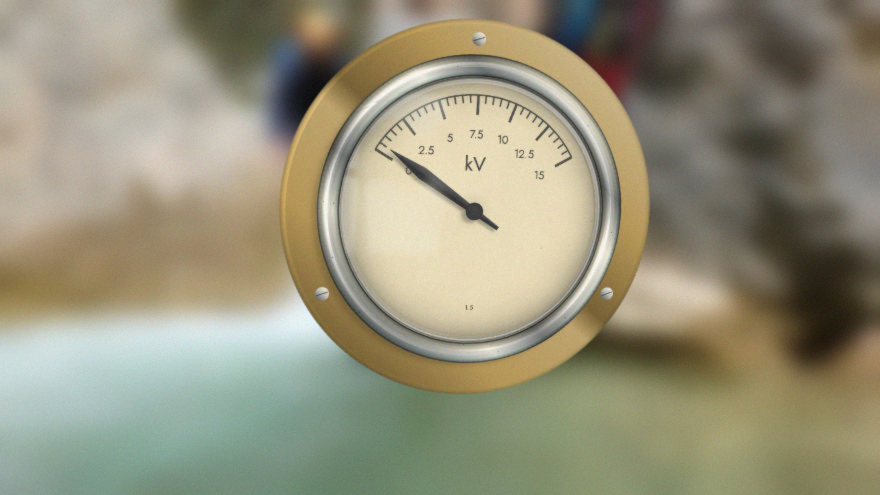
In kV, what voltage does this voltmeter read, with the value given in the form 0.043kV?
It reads 0.5kV
